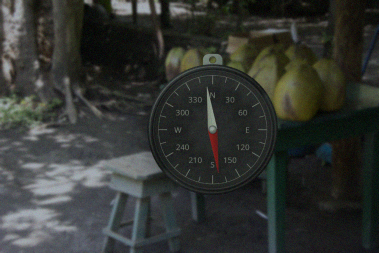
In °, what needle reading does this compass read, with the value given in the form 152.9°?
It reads 172.5°
